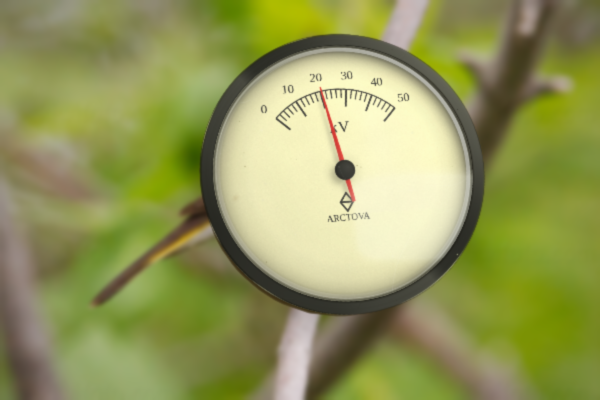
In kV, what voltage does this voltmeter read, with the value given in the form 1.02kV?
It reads 20kV
